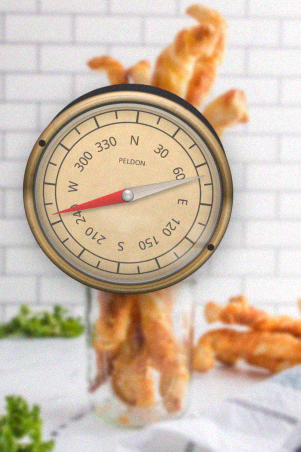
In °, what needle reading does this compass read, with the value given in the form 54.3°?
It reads 247.5°
